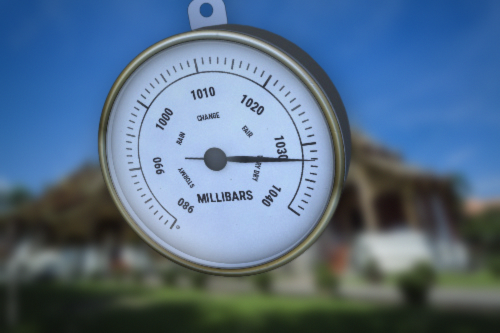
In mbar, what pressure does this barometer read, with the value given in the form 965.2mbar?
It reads 1032mbar
